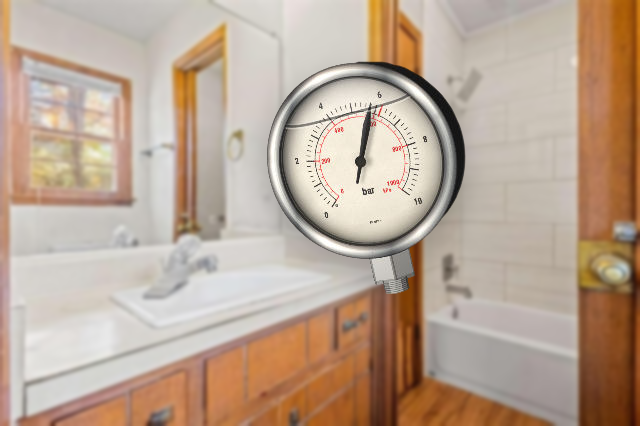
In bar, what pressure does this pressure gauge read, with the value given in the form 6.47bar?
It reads 5.8bar
